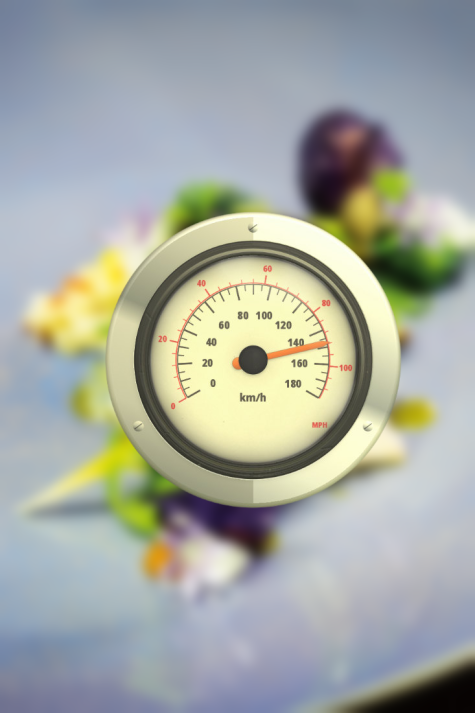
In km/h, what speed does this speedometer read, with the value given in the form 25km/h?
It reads 147.5km/h
